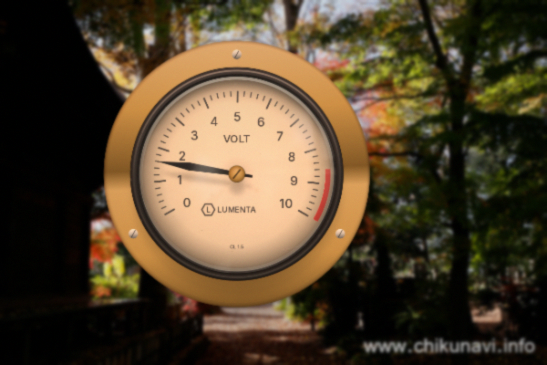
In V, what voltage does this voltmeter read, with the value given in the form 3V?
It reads 1.6V
